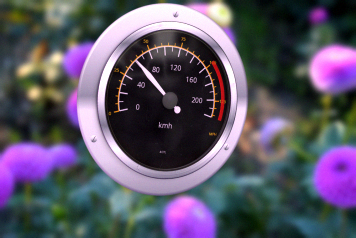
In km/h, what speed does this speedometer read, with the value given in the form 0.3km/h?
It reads 60km/h
